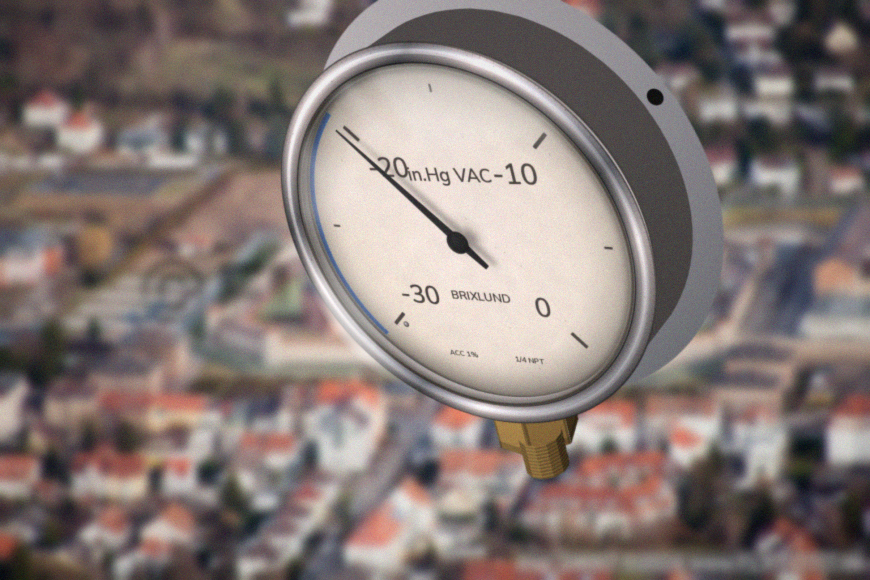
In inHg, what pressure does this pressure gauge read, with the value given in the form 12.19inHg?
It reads -20inHg
